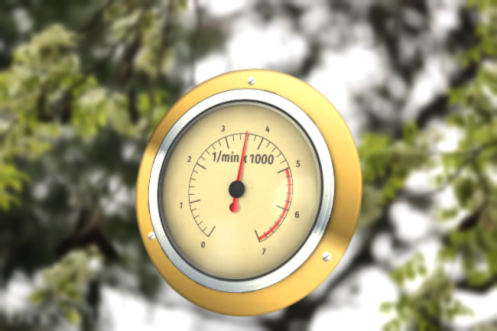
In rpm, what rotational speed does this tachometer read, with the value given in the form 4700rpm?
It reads 3600rpm
